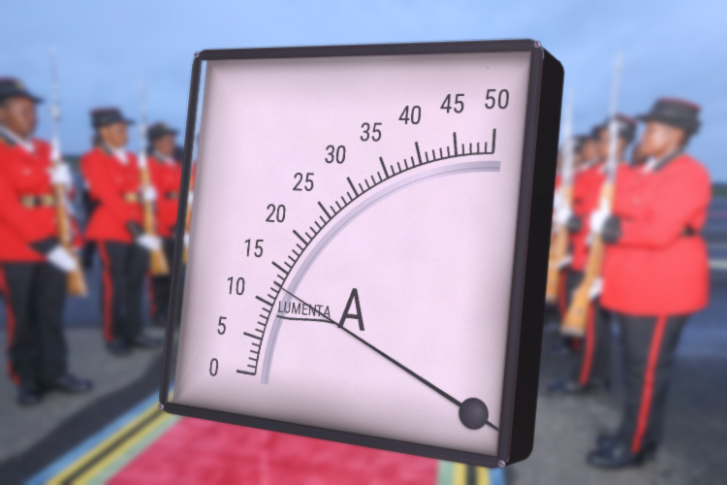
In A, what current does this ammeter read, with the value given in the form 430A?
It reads 13A
